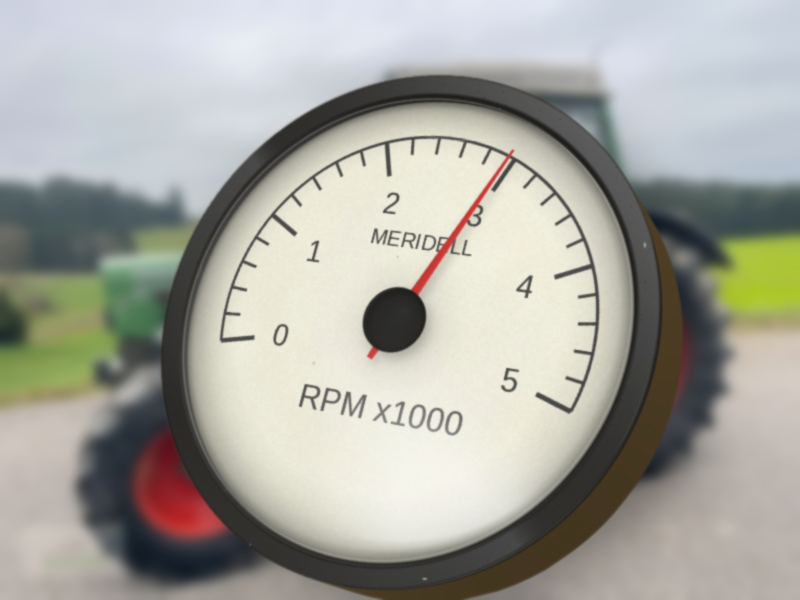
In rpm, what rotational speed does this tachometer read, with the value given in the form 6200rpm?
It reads 3000rpm
